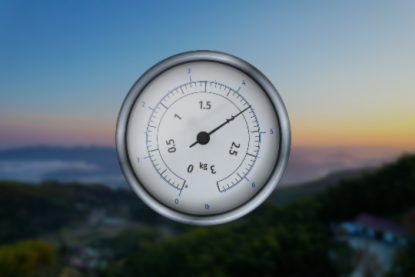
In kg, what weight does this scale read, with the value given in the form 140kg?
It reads 2kg
